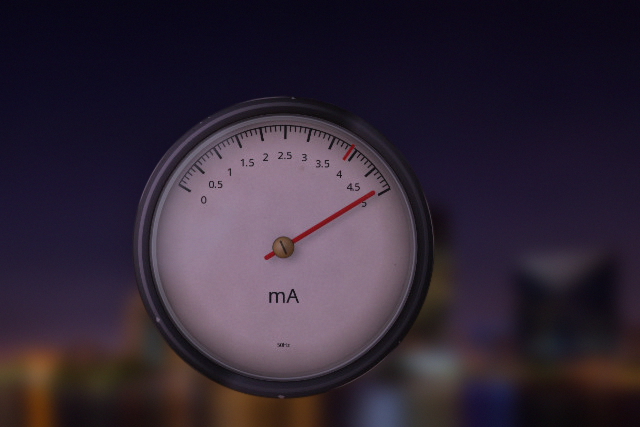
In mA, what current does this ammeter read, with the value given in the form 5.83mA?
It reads 4.9mA
